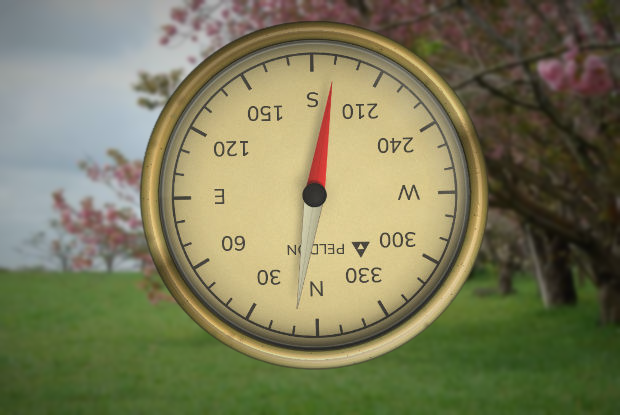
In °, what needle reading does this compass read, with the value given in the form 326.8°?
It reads 190°
